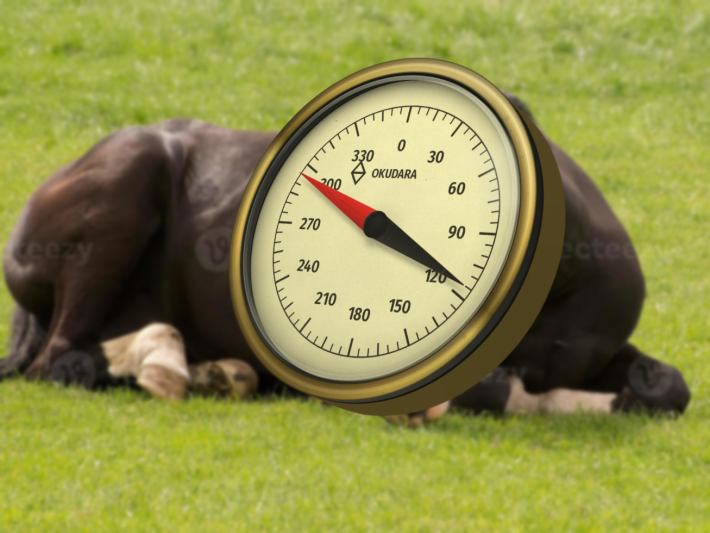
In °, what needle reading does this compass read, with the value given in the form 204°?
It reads 295°
